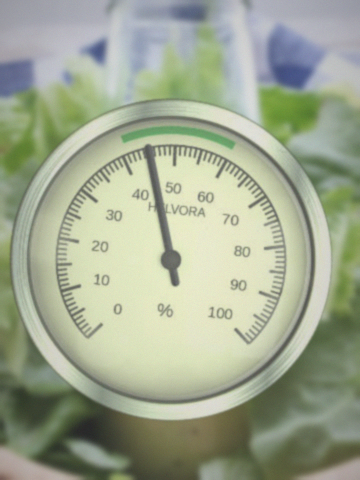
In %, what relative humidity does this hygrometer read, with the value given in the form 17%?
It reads 45%
